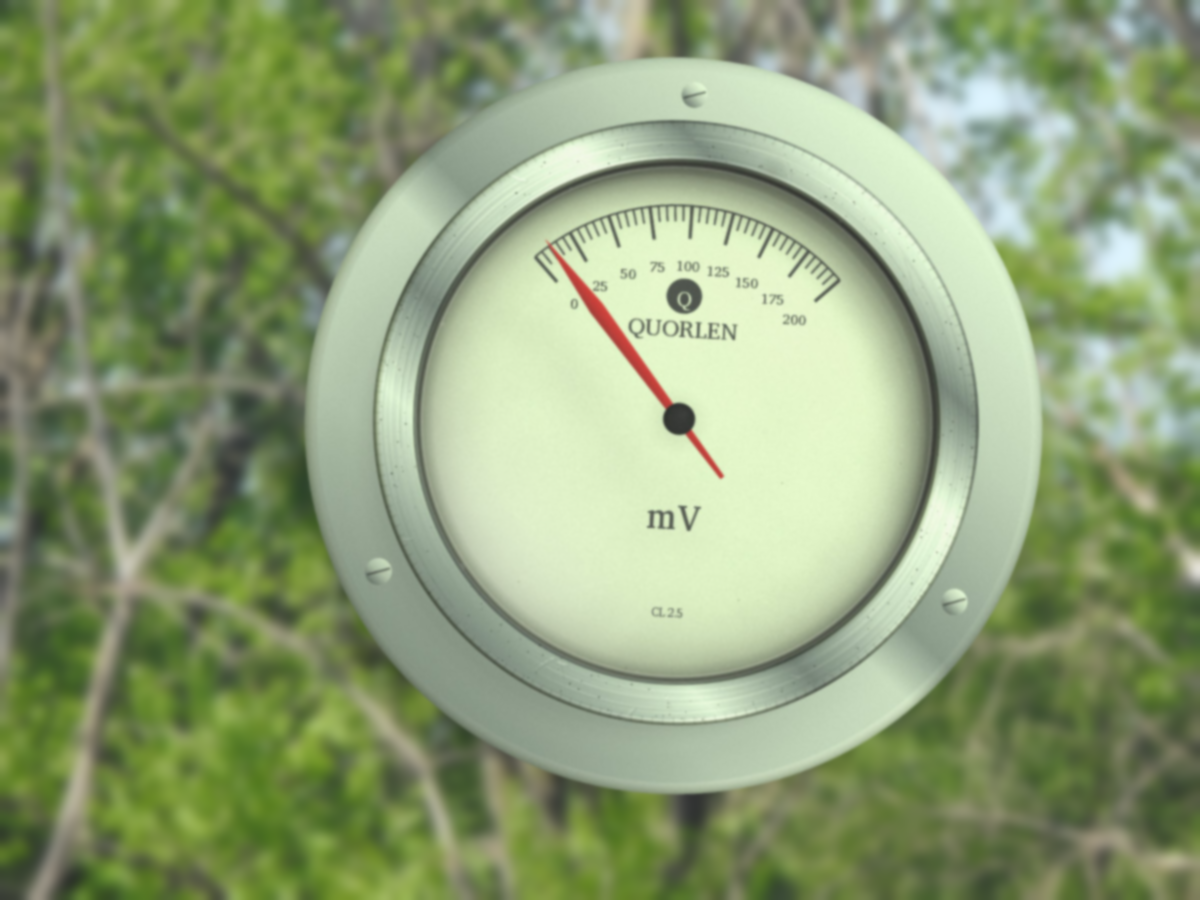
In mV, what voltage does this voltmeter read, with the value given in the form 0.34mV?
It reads 10mV
